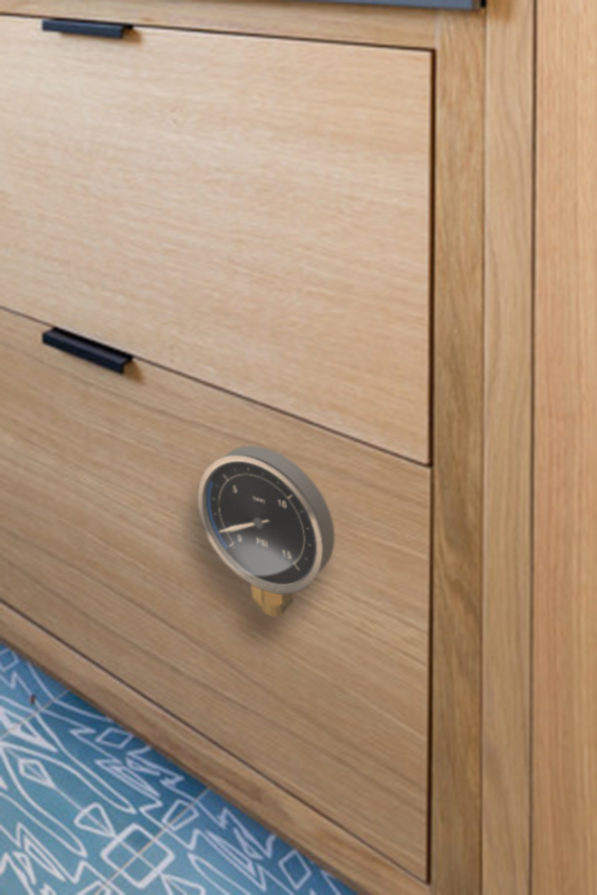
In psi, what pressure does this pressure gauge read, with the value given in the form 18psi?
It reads 1psi
